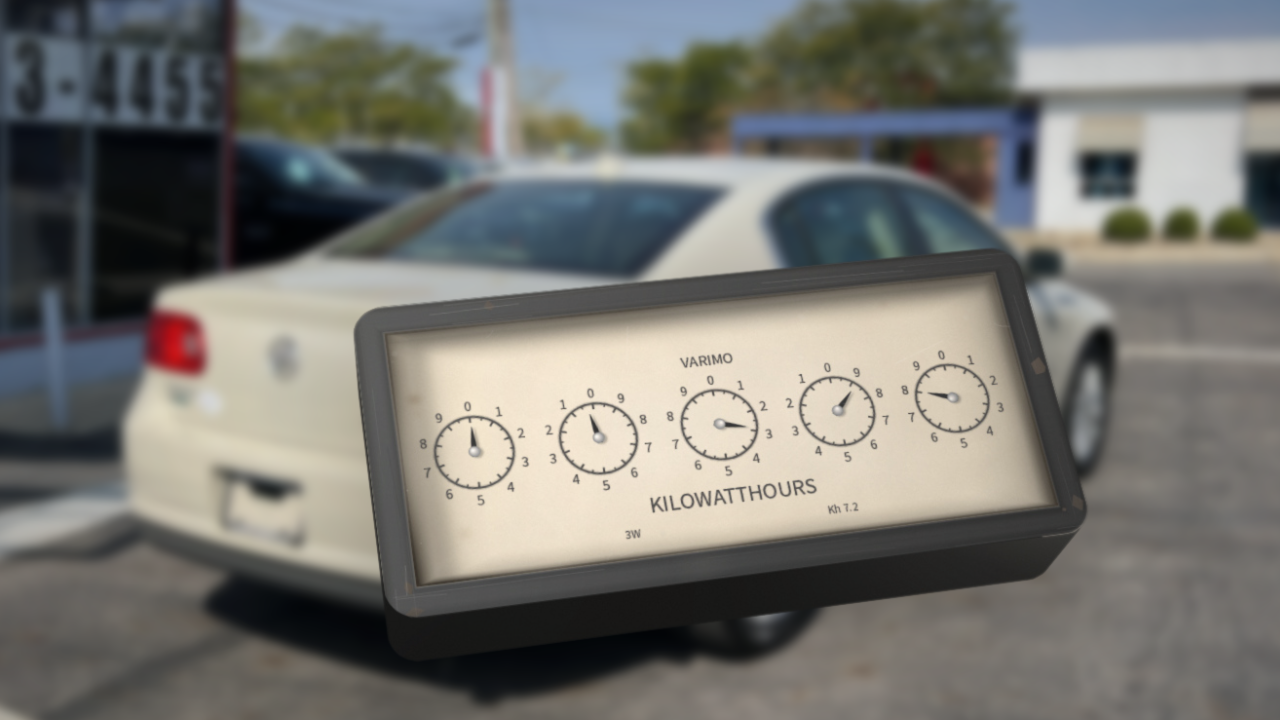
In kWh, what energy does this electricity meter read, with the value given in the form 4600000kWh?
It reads 288kWh
